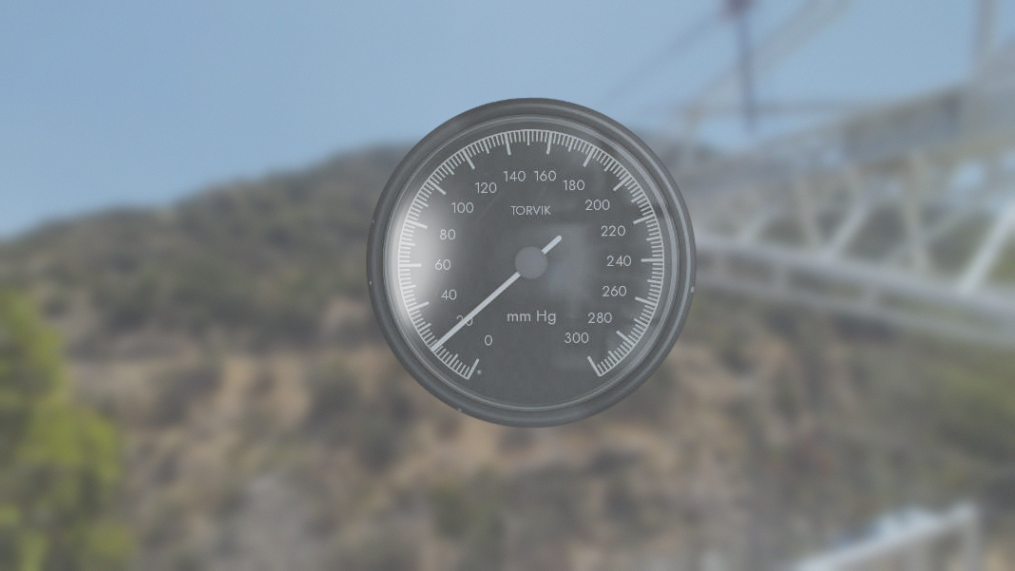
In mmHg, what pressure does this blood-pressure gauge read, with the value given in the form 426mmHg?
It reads 20mmHg
